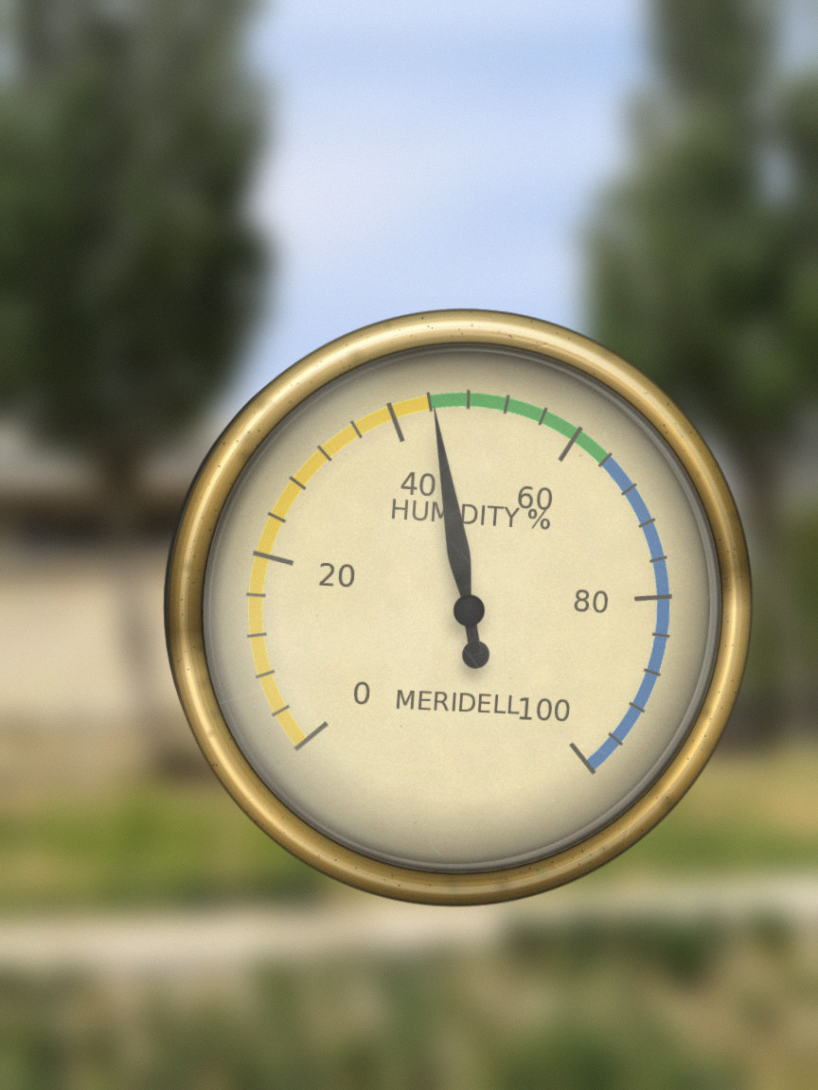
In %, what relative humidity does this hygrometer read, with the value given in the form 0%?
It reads 44%
